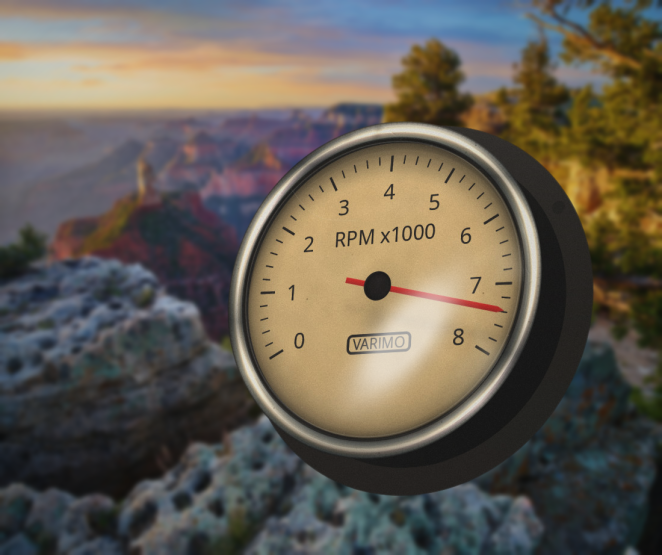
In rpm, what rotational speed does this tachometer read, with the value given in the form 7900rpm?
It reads 7400rpm
